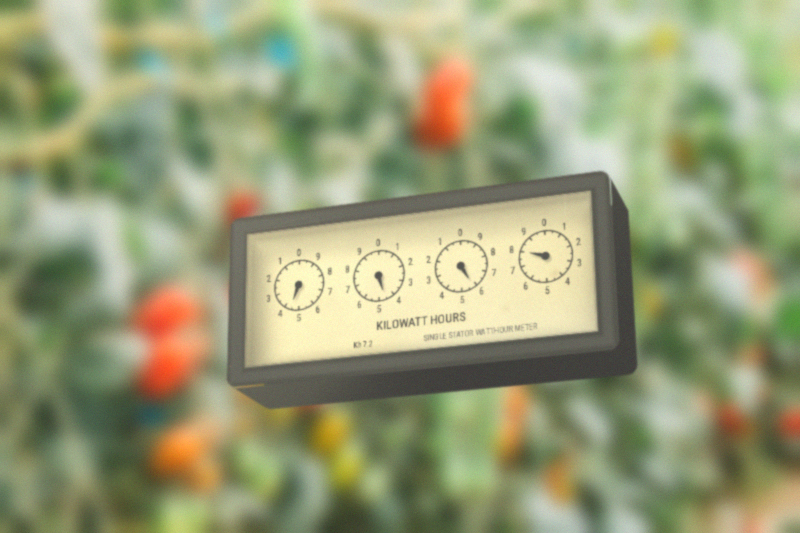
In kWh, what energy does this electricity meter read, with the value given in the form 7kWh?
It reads 4458kWh
